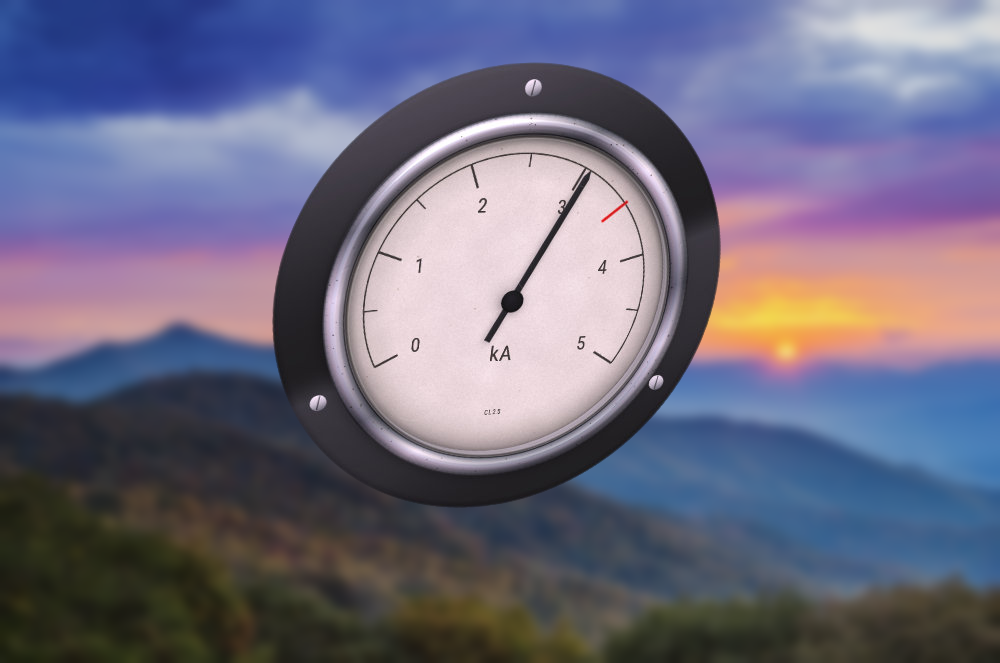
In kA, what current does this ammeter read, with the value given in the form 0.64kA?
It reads 3kA
